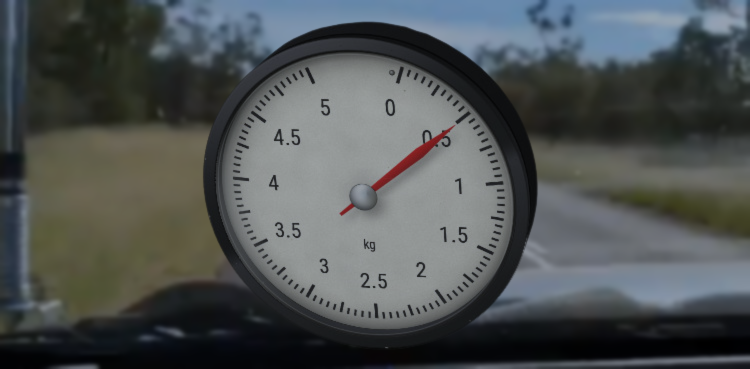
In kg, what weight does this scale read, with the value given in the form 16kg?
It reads 0.5kg
